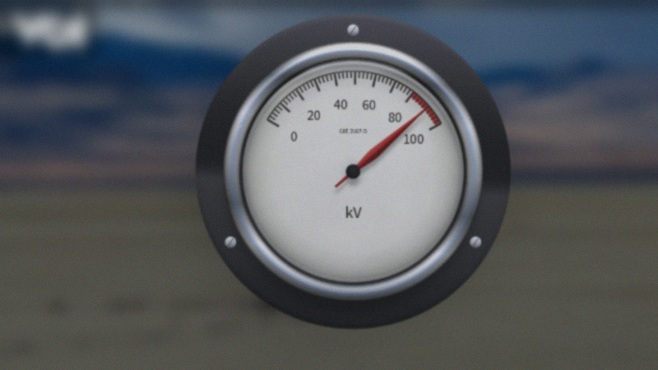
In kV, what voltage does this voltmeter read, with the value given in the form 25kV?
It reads 90kV
